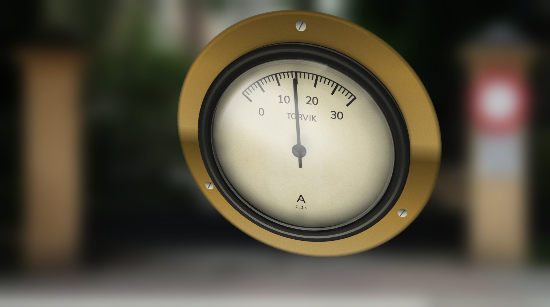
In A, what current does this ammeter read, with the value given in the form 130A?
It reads 15A
